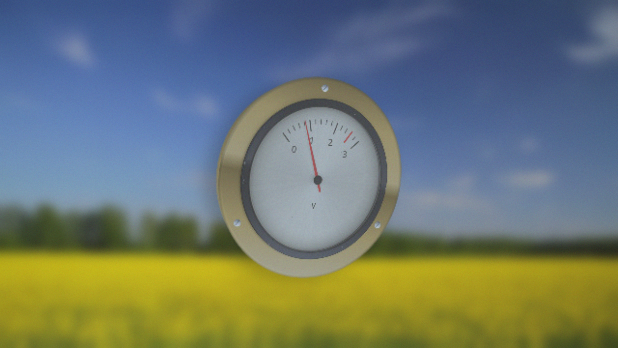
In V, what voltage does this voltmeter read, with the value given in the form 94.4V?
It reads 0.8V
